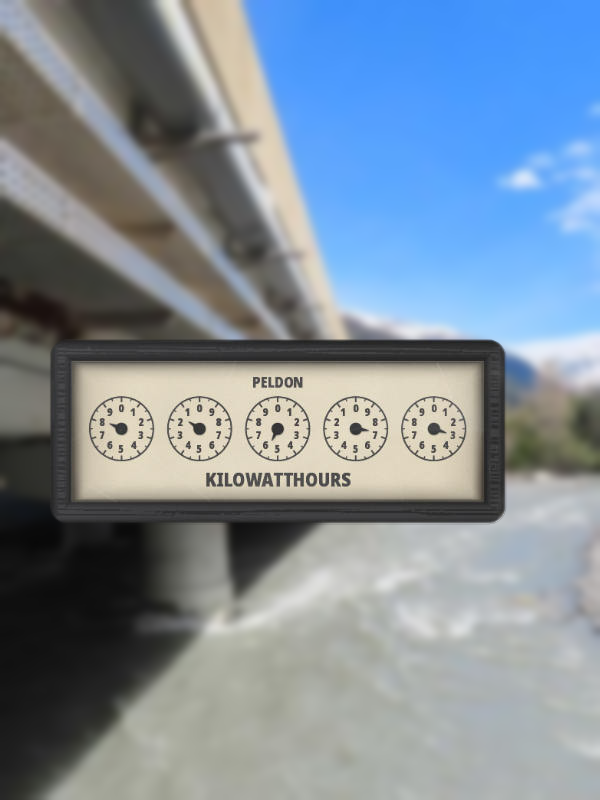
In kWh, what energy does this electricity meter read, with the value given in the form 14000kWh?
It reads 81573kWh
